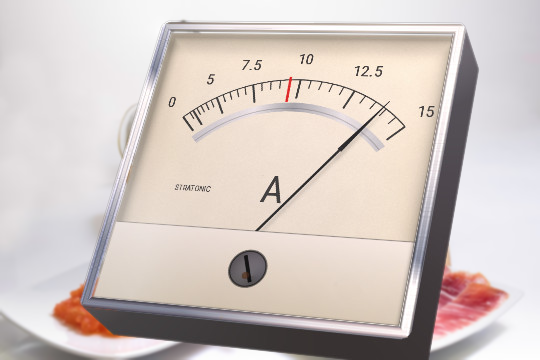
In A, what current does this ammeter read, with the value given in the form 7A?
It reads 14A
